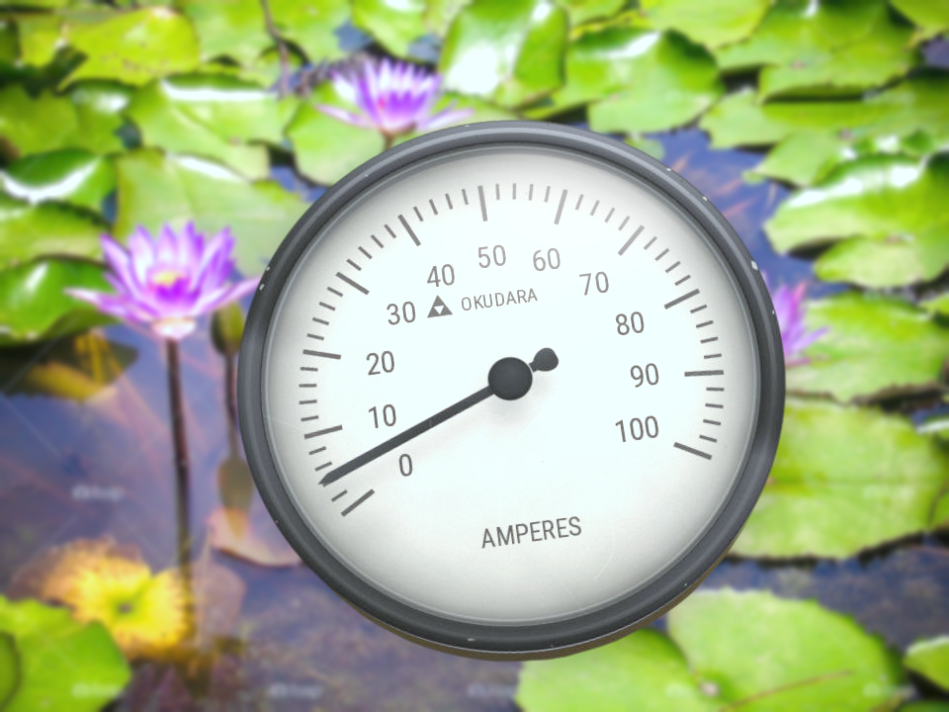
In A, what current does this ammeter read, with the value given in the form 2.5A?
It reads 4A
